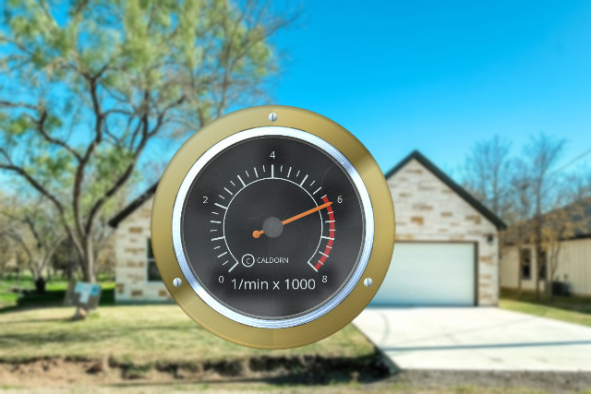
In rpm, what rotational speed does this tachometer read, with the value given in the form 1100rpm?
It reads 6000rpm
